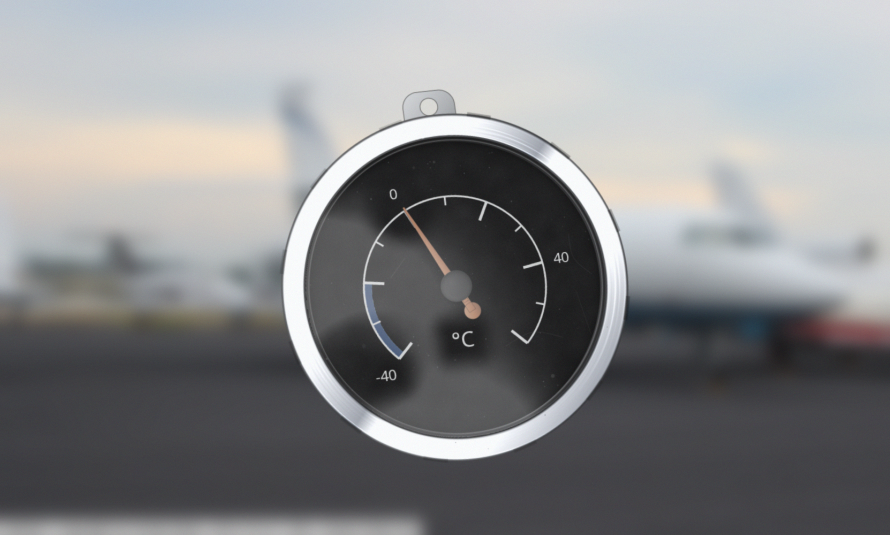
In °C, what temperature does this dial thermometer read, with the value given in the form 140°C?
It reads 0°C
